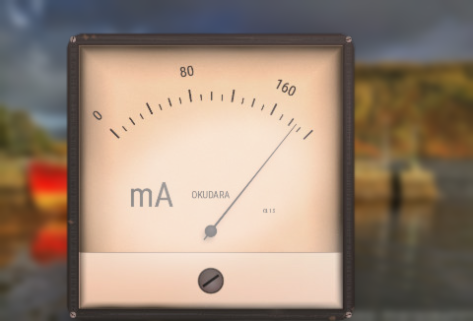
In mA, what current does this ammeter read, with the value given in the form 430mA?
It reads 185mA
